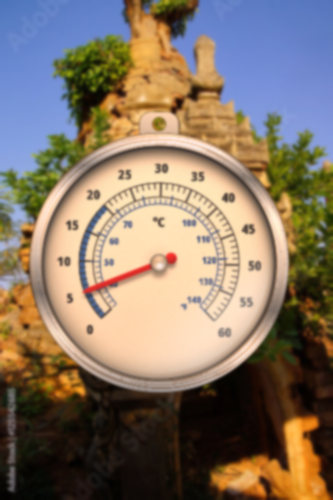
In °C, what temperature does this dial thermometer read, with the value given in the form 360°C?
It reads 5°C
